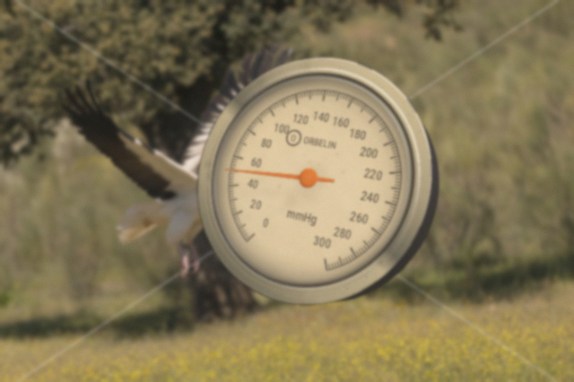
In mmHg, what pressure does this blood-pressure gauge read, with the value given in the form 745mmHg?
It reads 50mmHg
